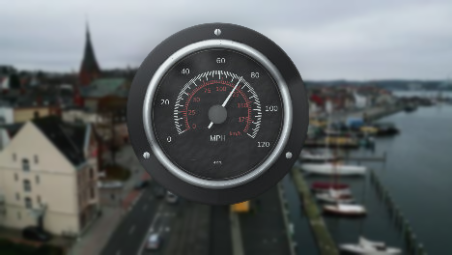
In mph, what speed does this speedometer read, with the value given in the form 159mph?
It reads 75mph
